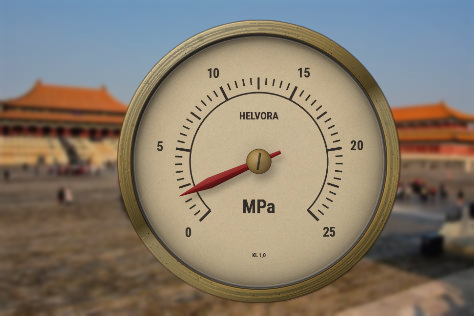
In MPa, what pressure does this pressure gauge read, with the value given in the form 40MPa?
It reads 2MPa
